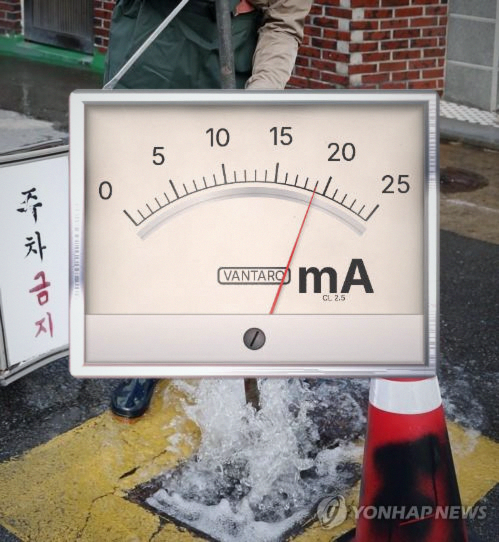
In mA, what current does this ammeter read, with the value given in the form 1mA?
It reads 19mA
